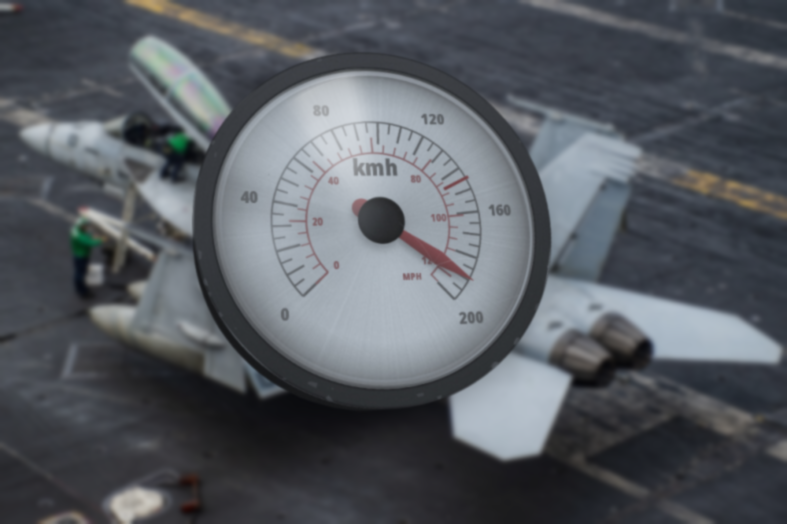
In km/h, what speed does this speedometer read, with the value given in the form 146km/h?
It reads 190km/h
